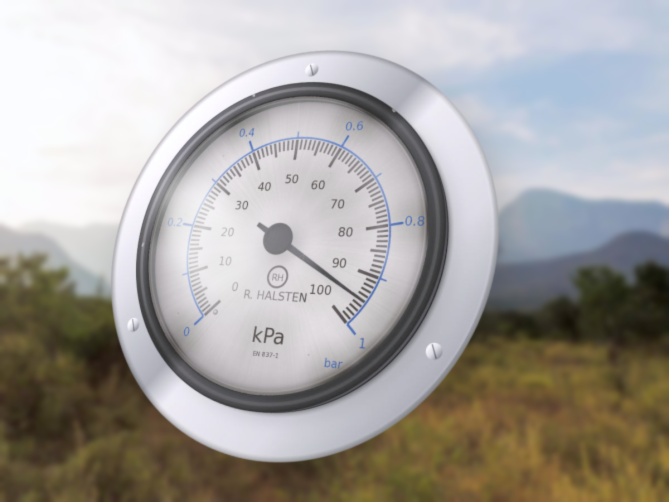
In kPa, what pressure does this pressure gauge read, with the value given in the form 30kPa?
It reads 95kPa
